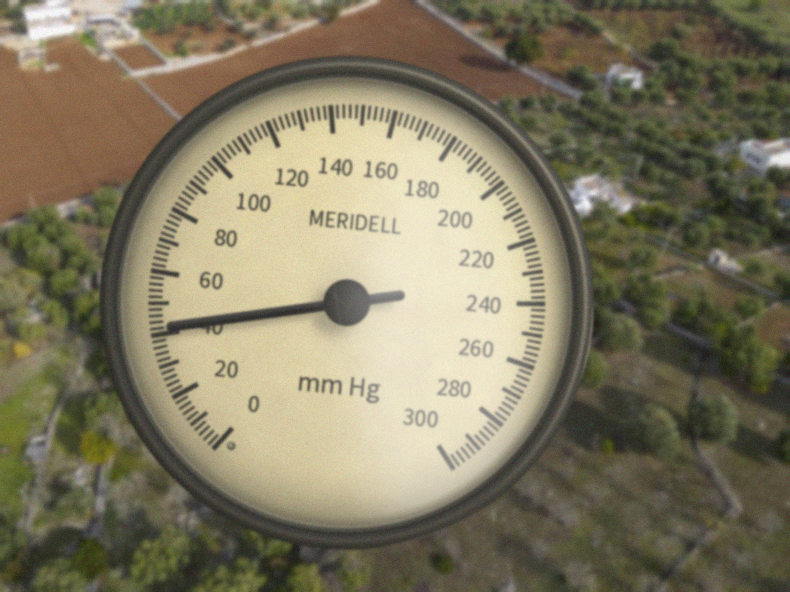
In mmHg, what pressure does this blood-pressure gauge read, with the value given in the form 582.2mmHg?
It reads 42mmHg
